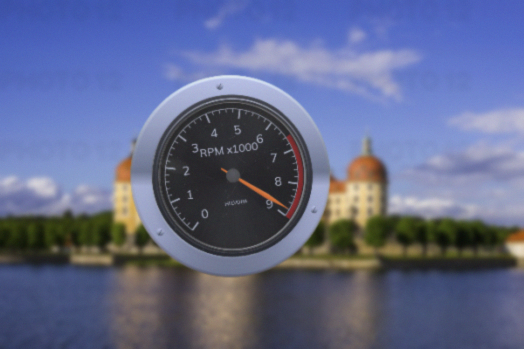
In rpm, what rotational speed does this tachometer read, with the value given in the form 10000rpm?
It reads 8800rpm
